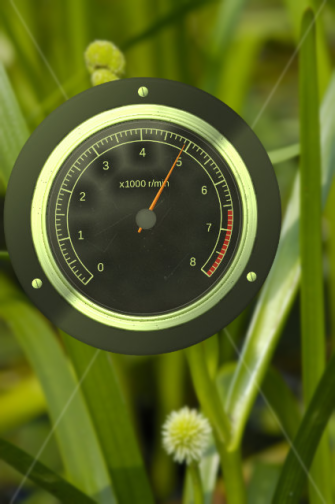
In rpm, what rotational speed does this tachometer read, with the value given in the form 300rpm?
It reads 4900rpm
